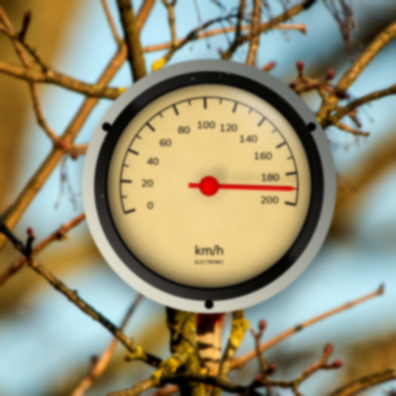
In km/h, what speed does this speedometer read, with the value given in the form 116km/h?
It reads 190km/h
